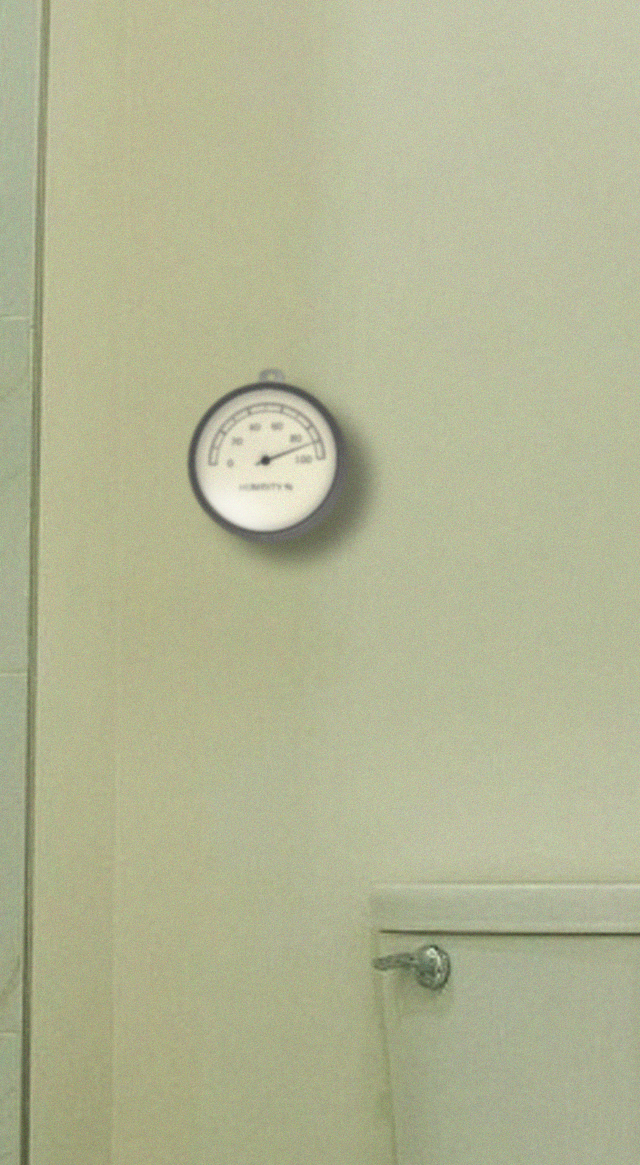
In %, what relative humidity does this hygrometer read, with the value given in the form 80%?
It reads 90%
